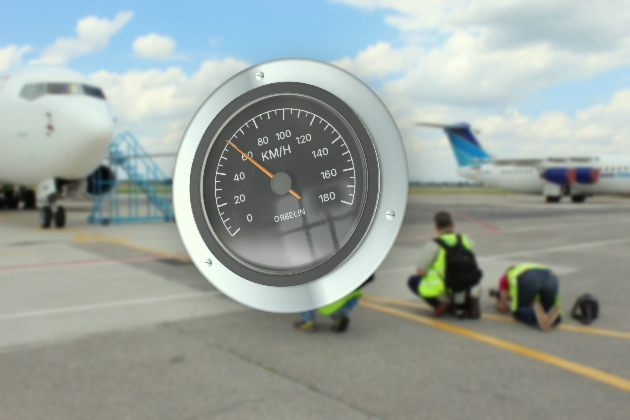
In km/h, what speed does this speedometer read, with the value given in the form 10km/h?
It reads 60km/h
